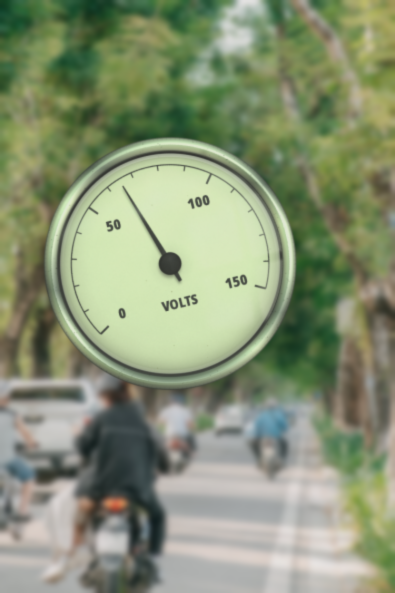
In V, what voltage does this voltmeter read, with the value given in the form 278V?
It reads 65V
